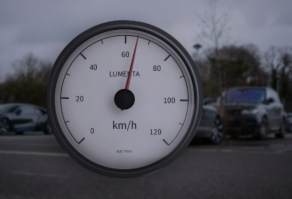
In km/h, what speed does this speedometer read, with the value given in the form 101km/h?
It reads 65km/h
